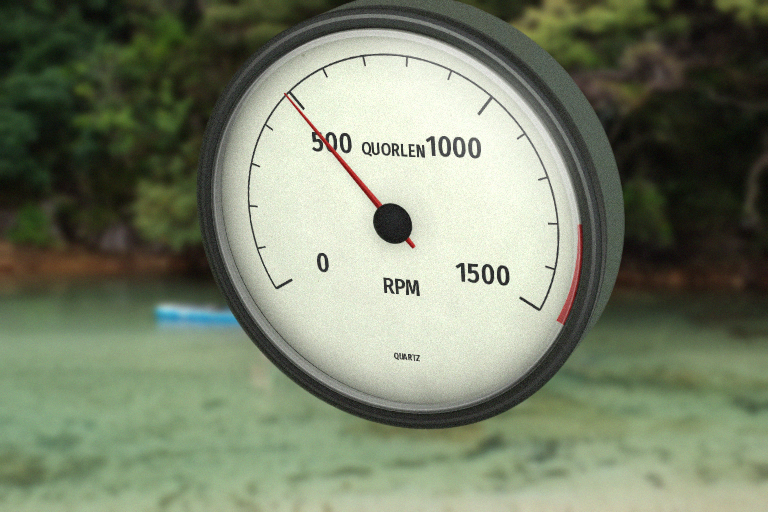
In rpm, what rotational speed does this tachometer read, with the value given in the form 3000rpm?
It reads 500rpm
